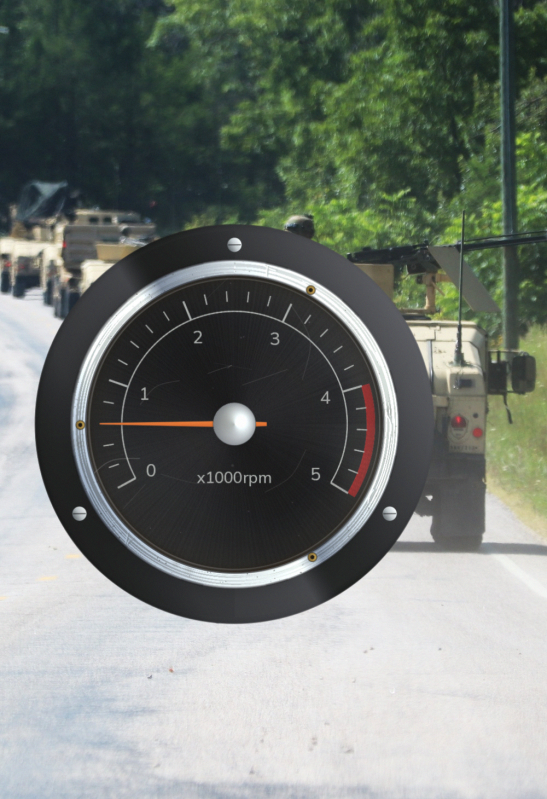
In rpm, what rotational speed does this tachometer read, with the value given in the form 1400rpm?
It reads 600rpm
